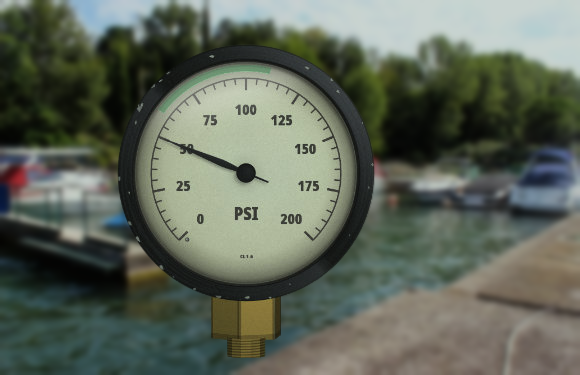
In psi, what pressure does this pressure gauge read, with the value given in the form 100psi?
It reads 50psi
